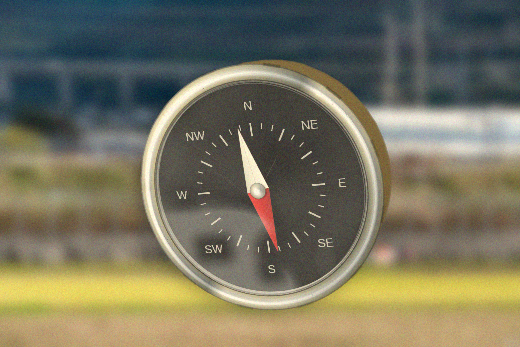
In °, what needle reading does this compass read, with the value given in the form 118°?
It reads 170°
